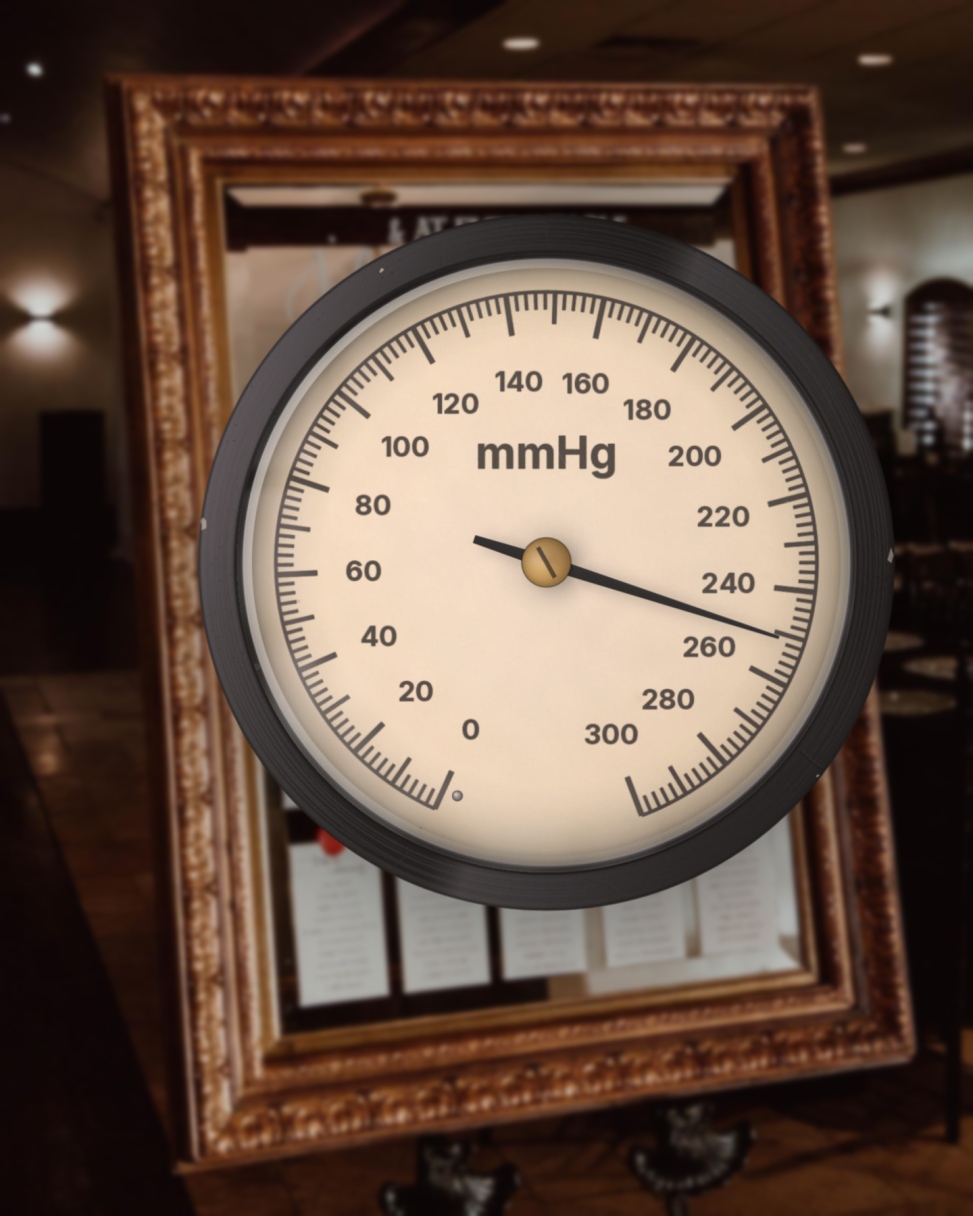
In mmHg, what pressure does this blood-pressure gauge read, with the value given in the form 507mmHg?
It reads 251mmHg
